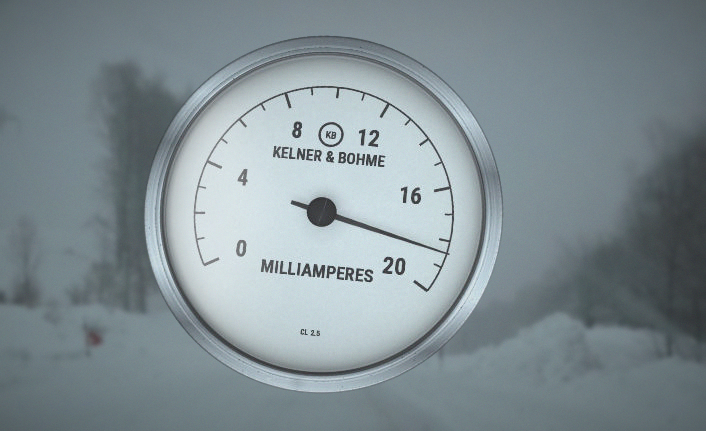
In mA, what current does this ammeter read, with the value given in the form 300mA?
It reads 18.5mA
